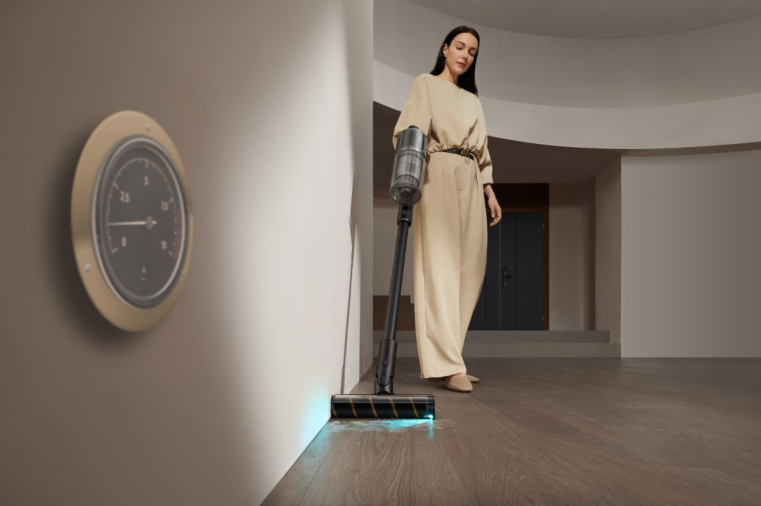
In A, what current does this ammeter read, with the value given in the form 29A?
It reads 1A
